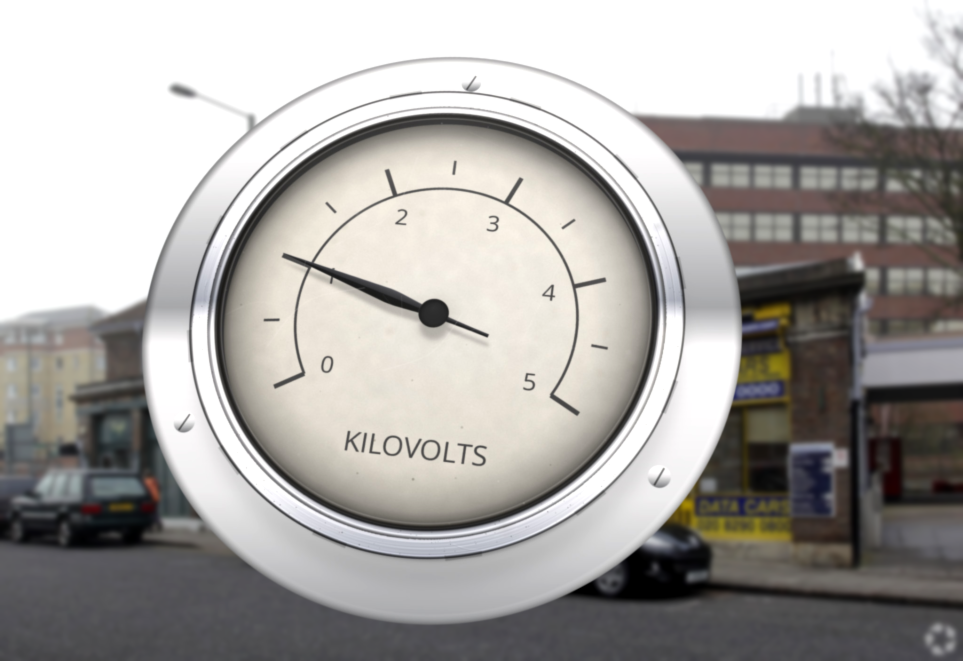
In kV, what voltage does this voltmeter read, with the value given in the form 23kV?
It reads 1kV
